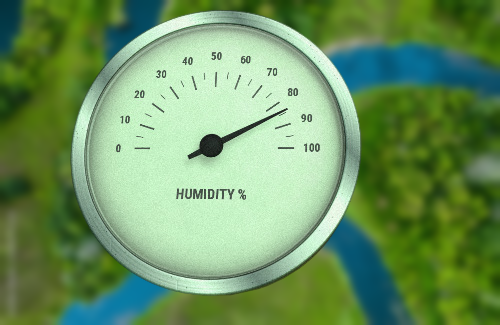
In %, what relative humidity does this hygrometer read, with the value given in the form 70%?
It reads 85%
